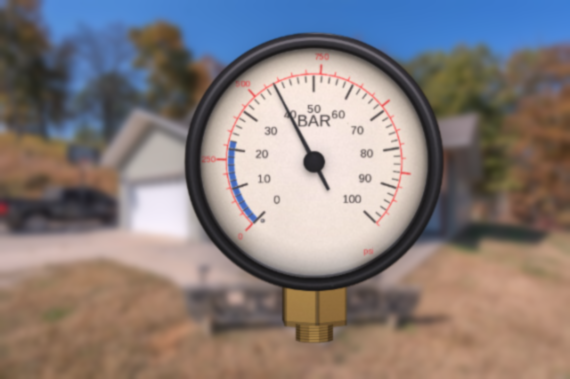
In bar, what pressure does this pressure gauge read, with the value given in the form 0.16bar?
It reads 40bar
